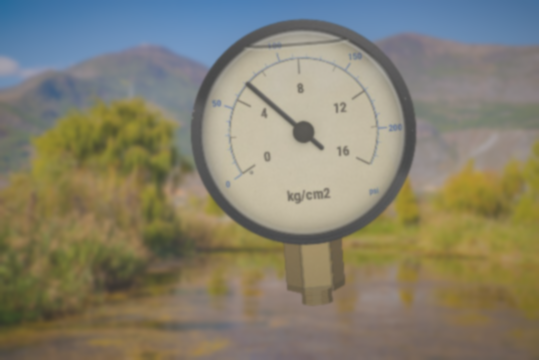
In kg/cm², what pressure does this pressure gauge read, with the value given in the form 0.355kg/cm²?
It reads 5kg/cm²
